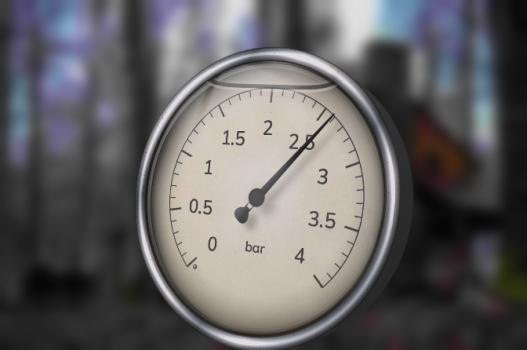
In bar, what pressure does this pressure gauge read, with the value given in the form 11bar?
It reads 2.6bar
